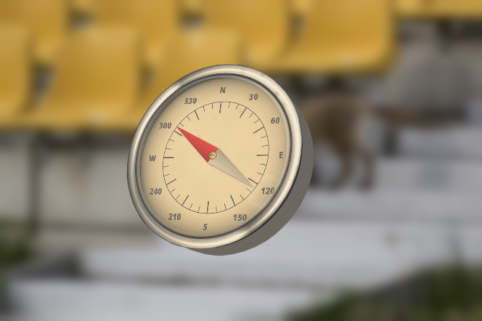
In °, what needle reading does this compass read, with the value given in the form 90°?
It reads 305°
